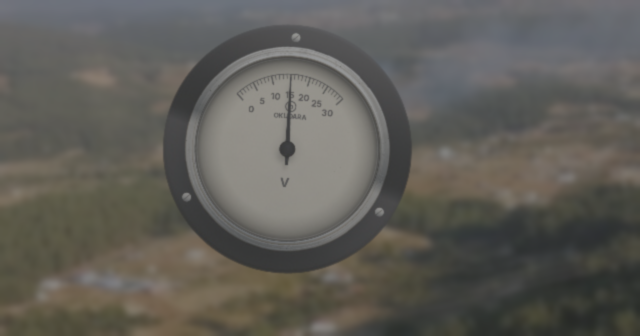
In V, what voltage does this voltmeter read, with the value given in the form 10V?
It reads 15V
